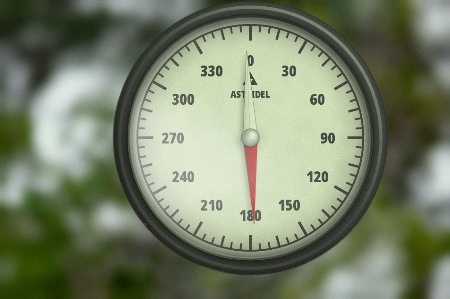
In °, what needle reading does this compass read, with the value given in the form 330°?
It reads 177.5°
